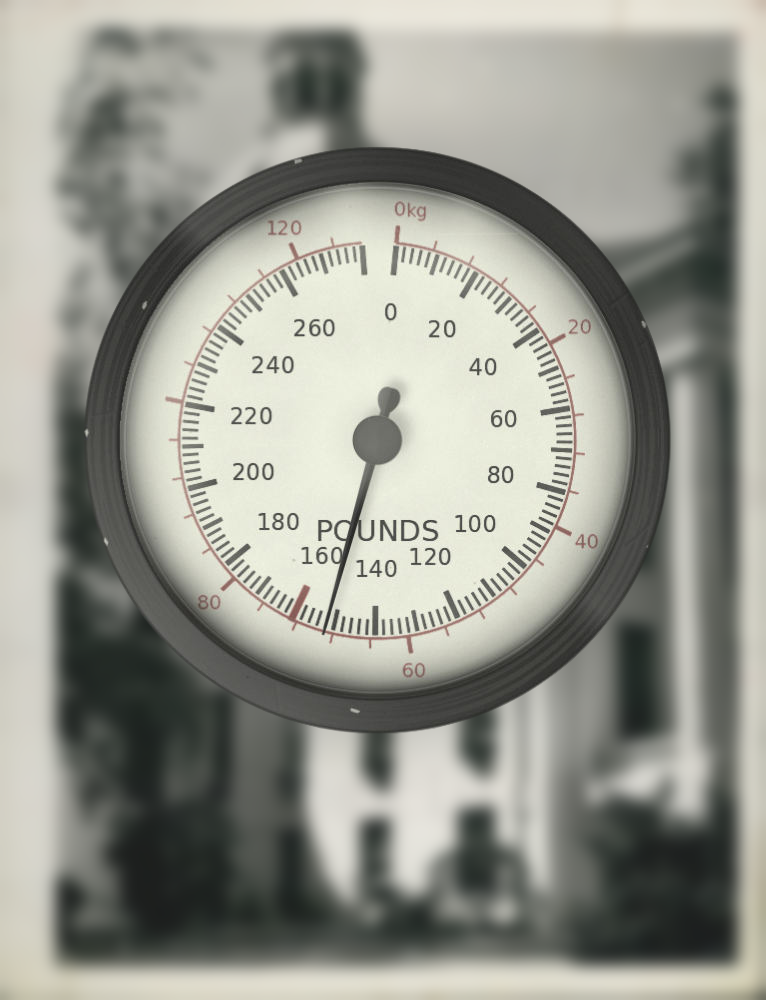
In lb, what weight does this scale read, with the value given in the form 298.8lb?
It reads 152lb
